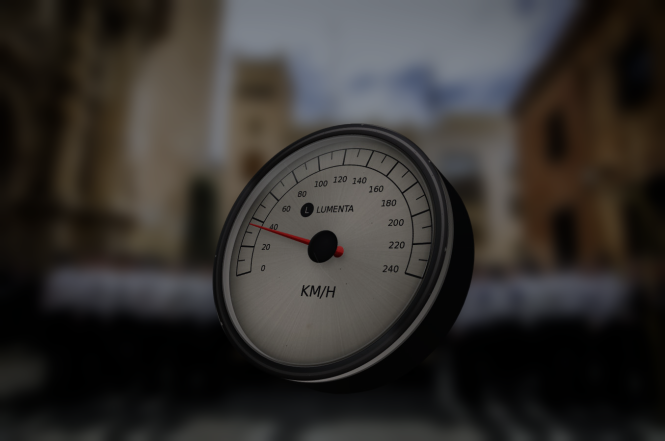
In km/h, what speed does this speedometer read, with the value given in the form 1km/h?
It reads 35km/h
